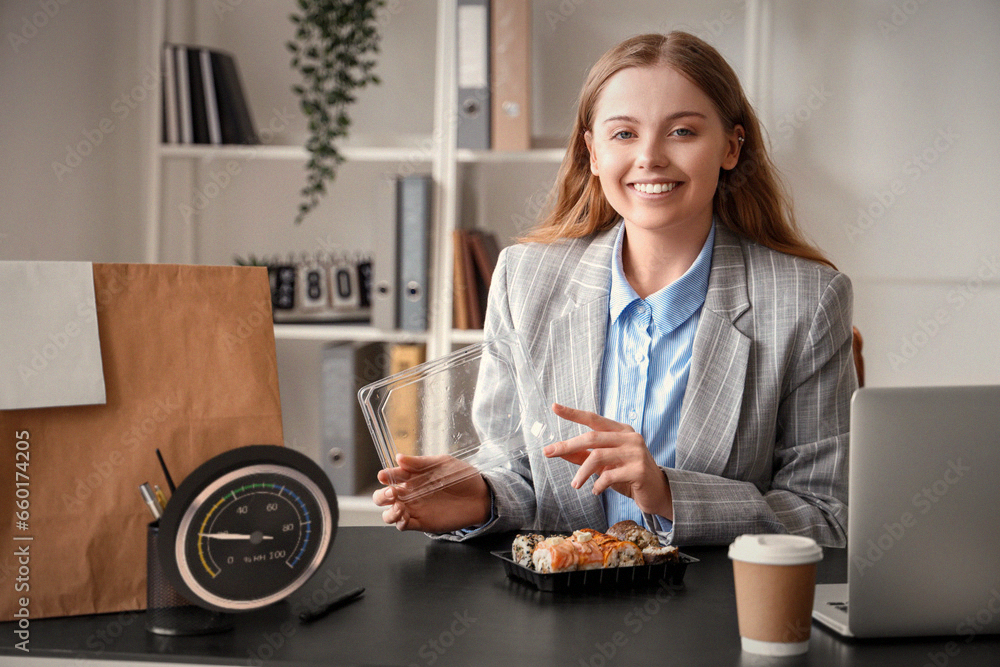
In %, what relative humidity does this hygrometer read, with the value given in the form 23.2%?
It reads 20%
